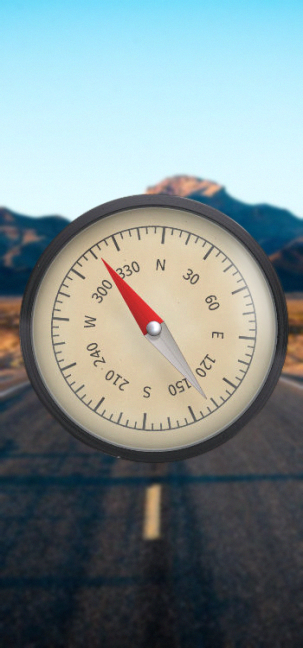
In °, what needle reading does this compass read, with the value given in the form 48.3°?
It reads 317.5°
